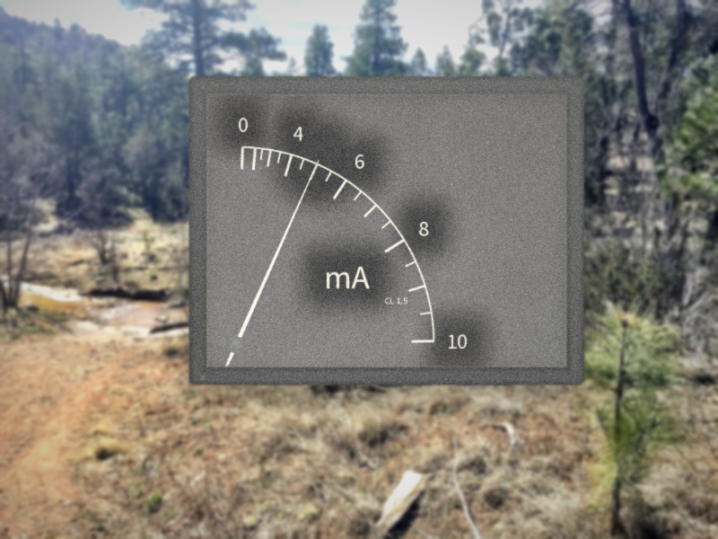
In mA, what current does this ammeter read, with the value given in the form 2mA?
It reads 5mA
